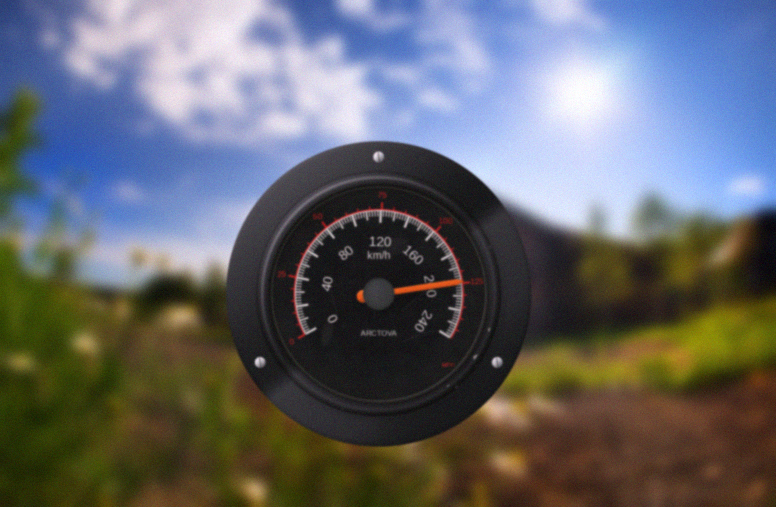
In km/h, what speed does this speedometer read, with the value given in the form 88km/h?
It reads 200km/h
